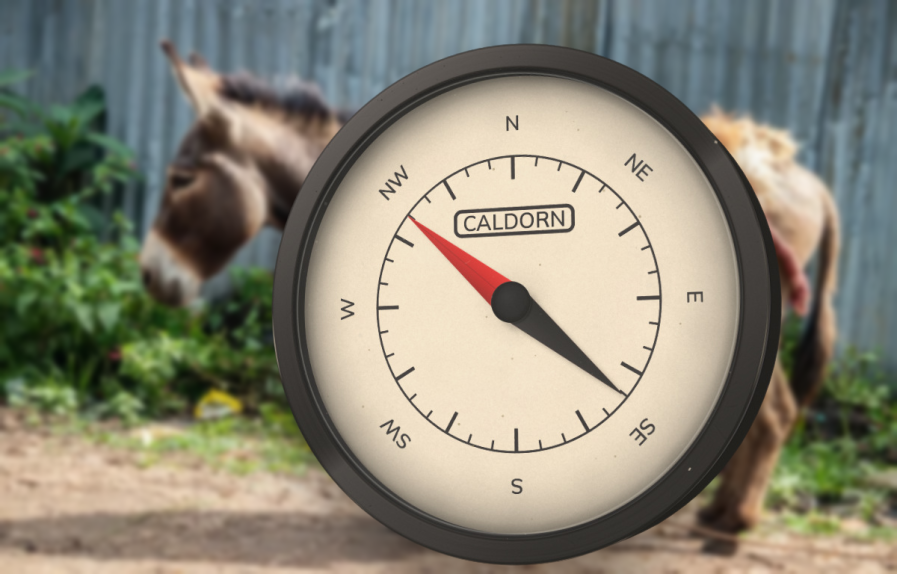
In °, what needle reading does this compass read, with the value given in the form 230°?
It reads 310°
